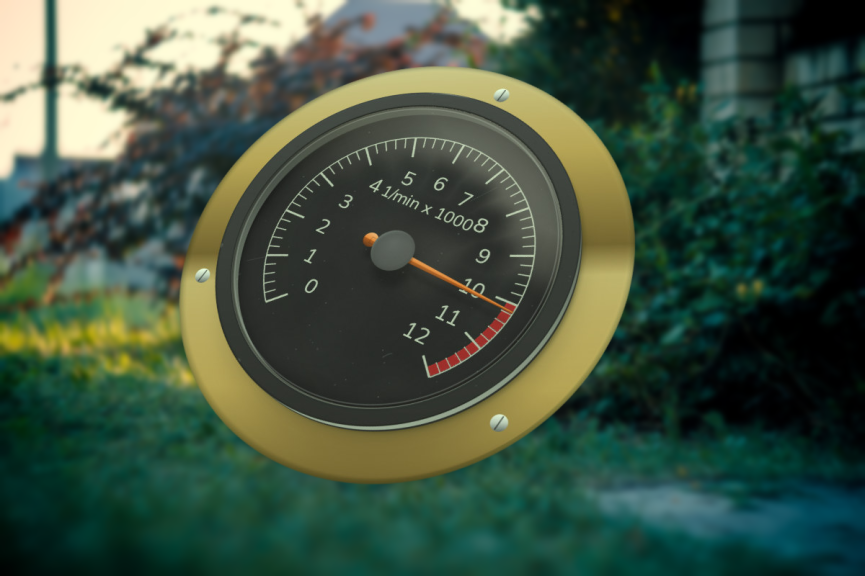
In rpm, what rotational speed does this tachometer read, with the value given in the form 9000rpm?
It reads 10200rpm
